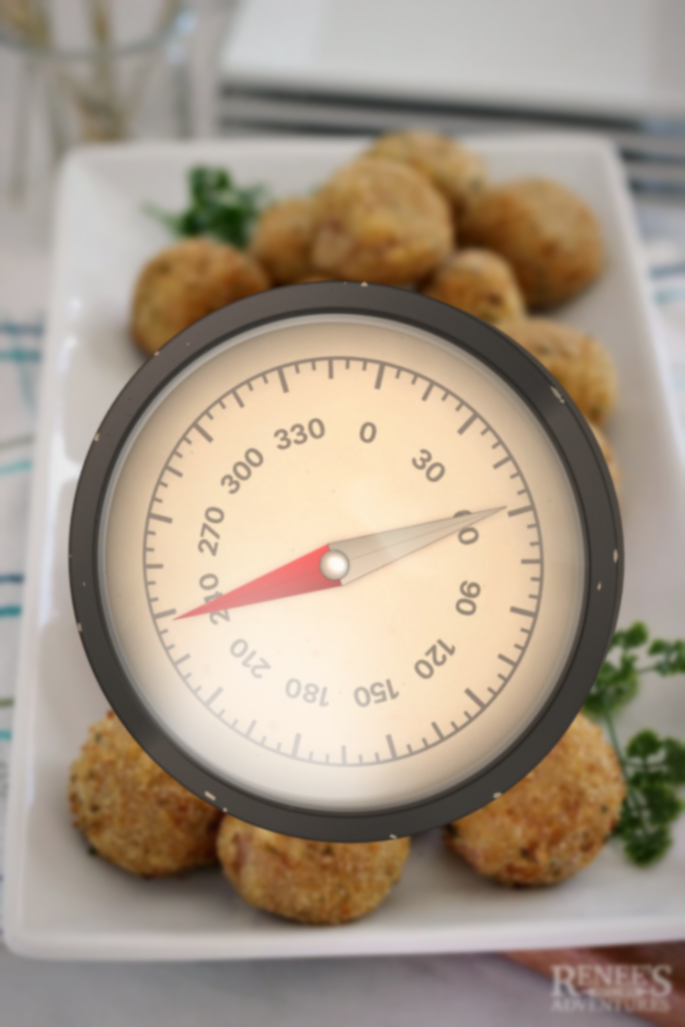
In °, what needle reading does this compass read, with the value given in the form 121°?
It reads 237.5°
